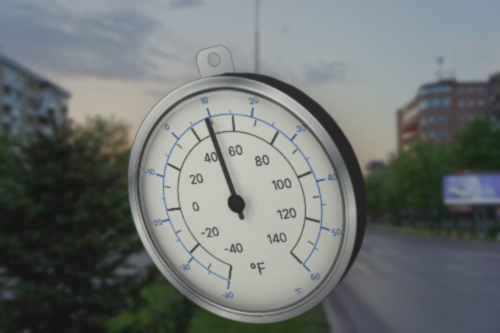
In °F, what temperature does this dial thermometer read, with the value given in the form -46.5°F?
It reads 50°F
